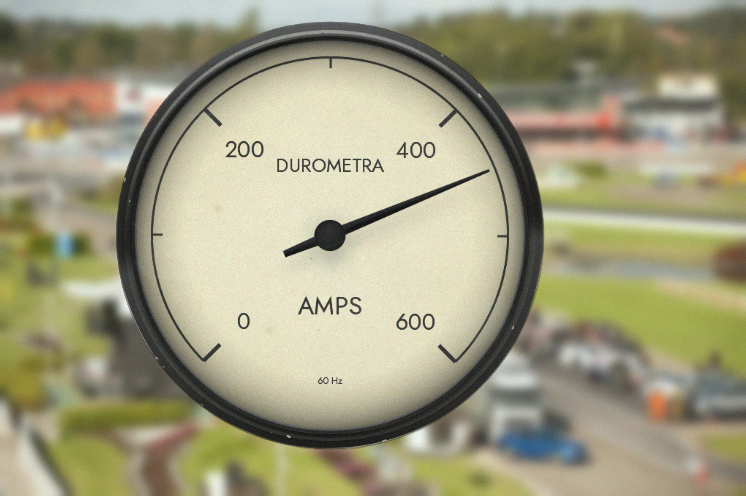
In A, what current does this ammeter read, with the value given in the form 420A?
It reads 450A
